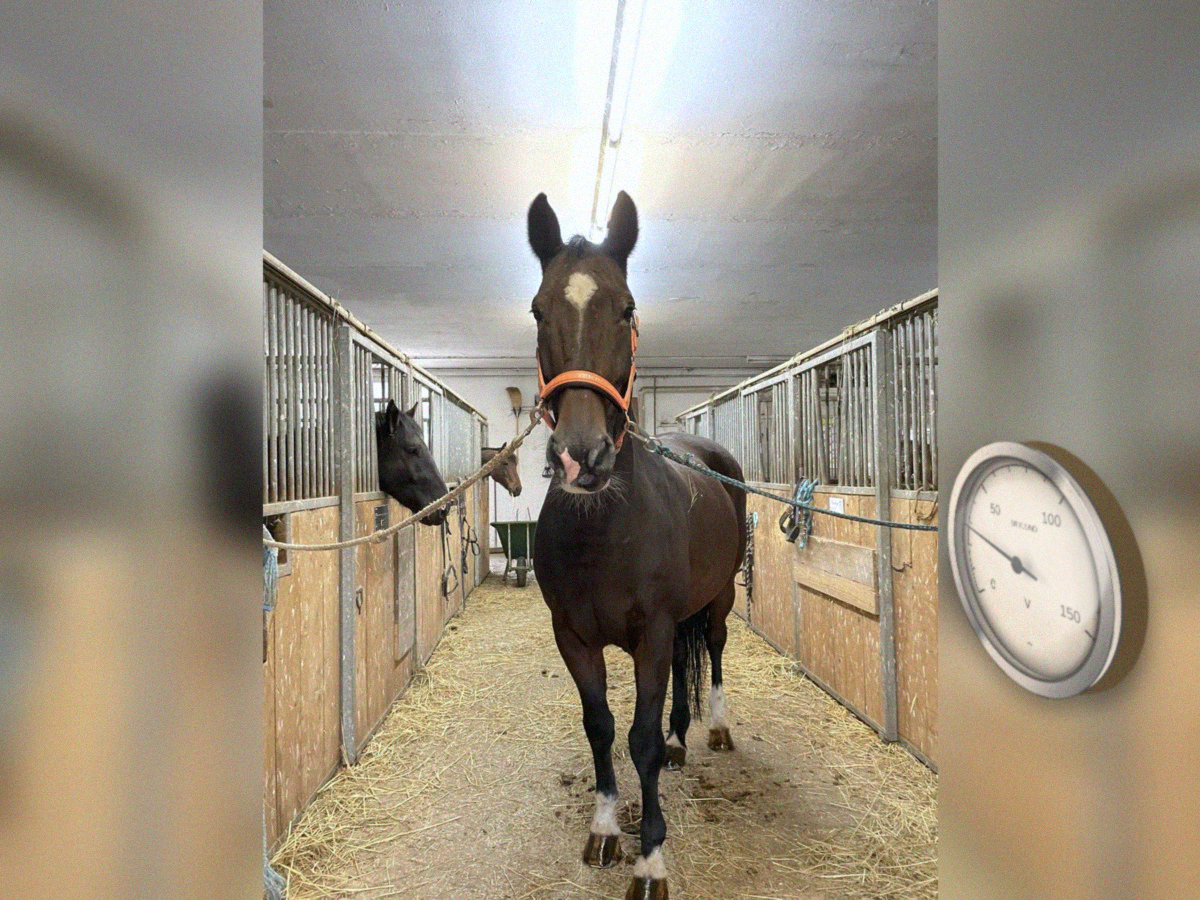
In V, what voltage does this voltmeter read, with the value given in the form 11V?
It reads 30V
